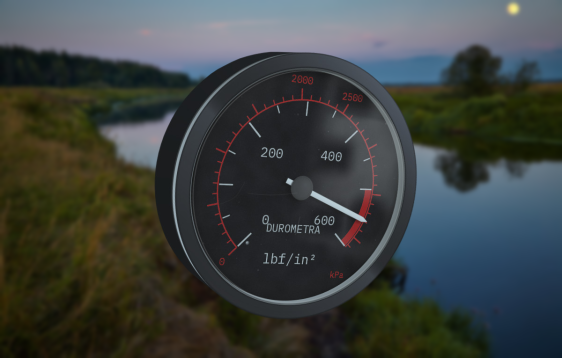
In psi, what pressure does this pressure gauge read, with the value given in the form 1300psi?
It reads 550psi
